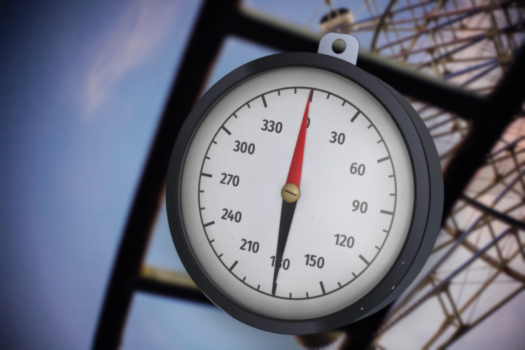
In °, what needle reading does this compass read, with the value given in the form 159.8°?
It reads 0°
